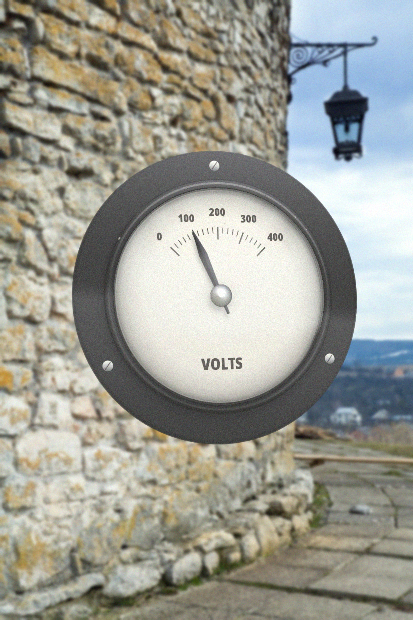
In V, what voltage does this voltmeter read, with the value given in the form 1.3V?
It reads 100V
